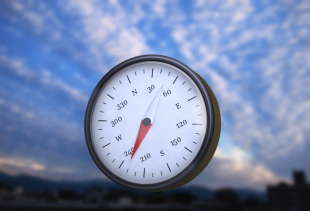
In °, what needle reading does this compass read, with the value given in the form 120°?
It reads 230°
